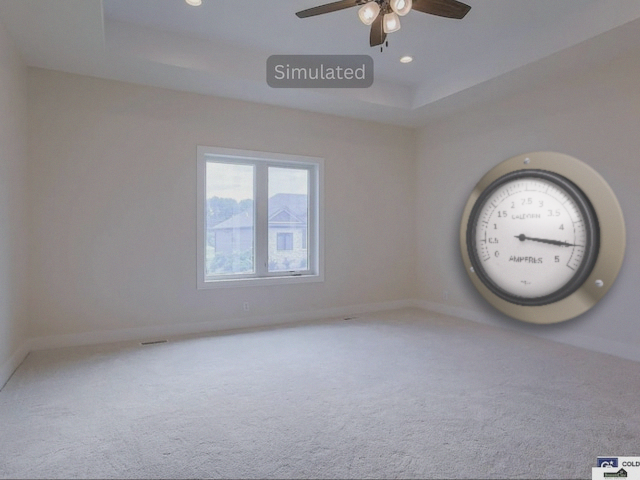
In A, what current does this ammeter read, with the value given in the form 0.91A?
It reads 4.5A
